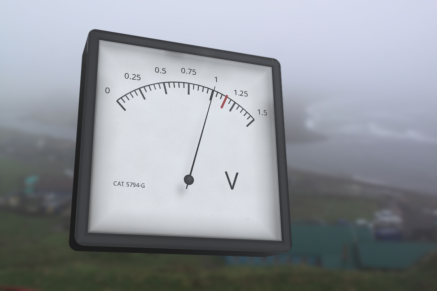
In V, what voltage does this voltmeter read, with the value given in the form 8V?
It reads 1V
